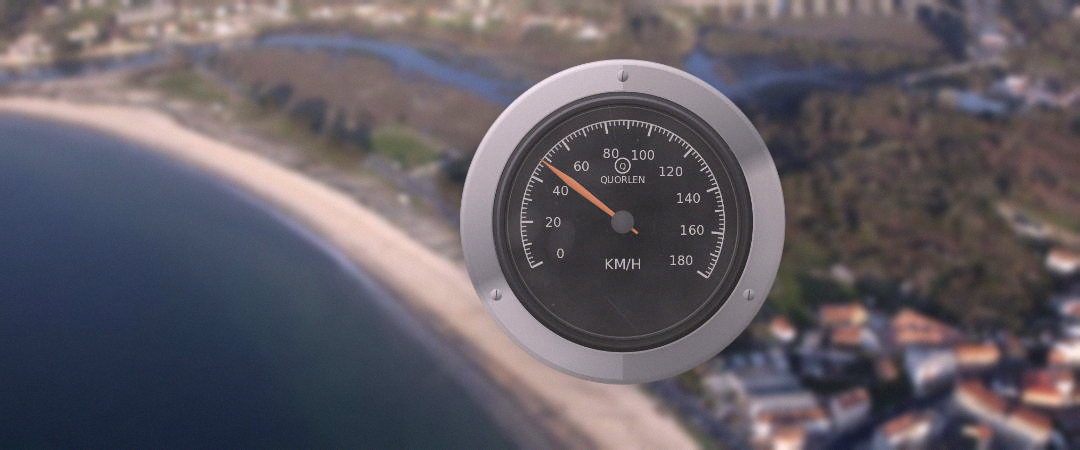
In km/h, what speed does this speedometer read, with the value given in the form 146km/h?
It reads 48km/h
